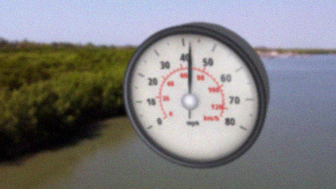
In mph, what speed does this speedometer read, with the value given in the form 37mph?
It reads 42.5mph
